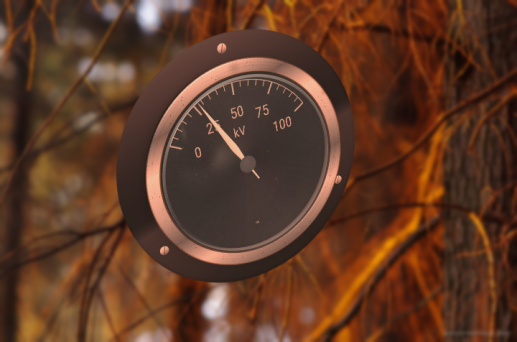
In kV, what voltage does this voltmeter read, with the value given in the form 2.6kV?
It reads 27.5kV
